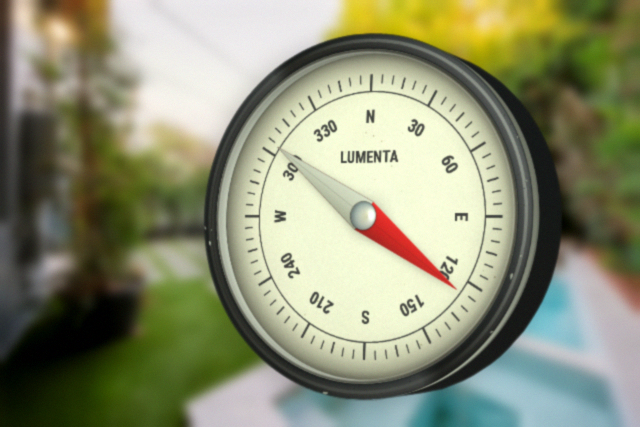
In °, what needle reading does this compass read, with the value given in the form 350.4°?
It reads 125°
